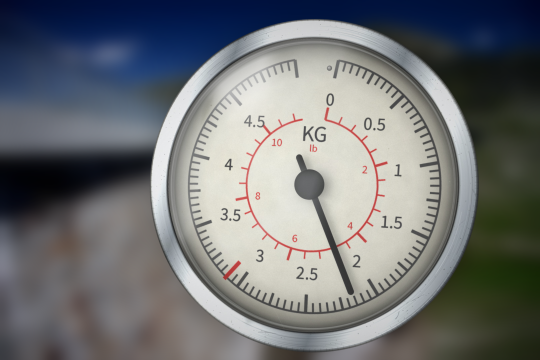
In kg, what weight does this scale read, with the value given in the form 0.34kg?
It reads 2.15kg
